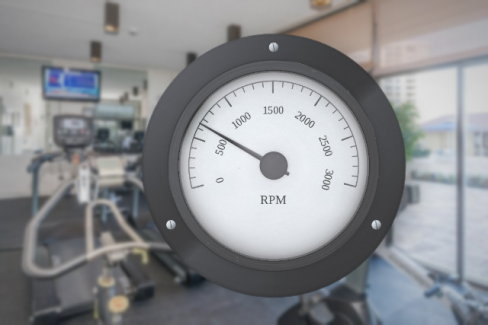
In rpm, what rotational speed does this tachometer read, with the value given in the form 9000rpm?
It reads 650rpm
